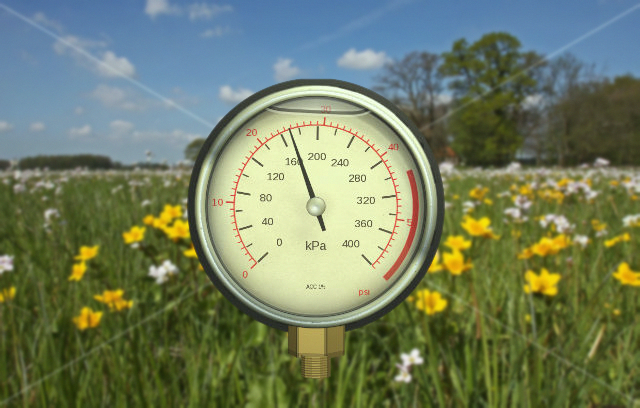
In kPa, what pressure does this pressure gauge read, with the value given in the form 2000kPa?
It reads 170kPa
